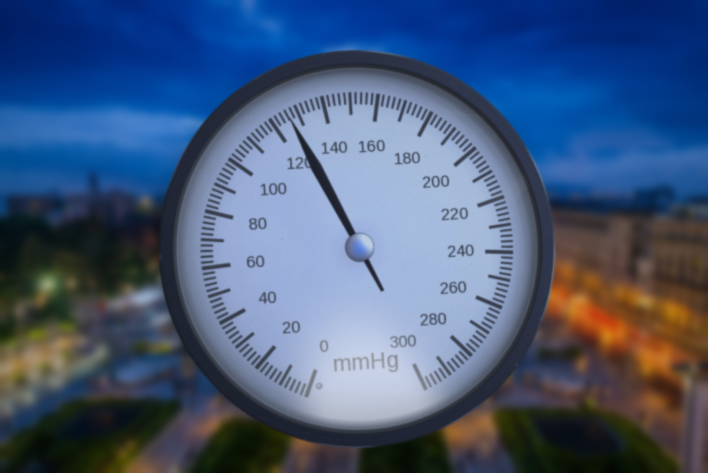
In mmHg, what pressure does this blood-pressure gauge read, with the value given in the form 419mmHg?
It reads 126mmHg
